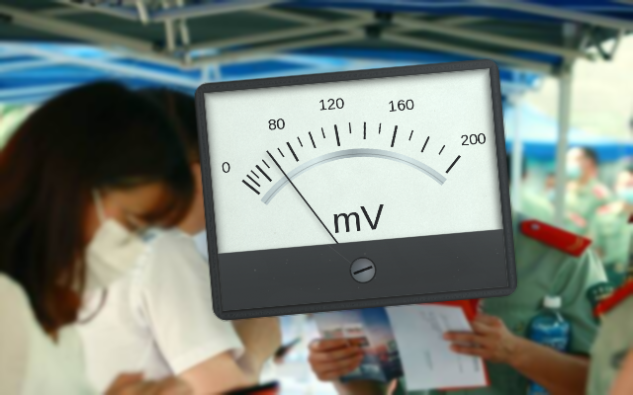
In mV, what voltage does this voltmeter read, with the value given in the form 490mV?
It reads 60mV
